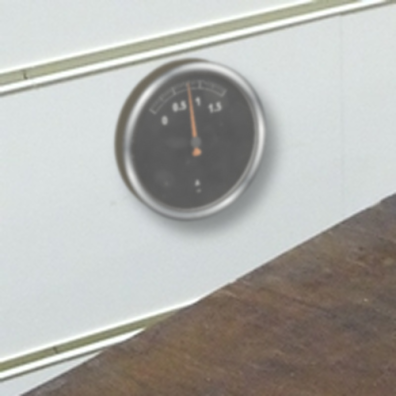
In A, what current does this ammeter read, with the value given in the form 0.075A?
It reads 0.75A
